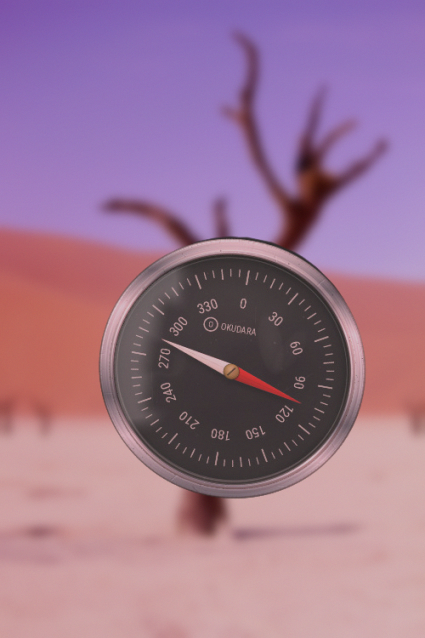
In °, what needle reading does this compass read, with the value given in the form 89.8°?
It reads 105°
